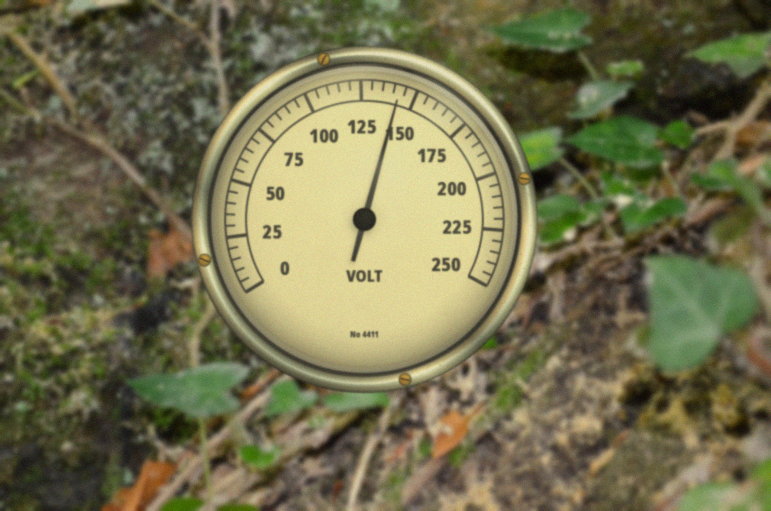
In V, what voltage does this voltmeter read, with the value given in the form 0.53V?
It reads 142.5V
